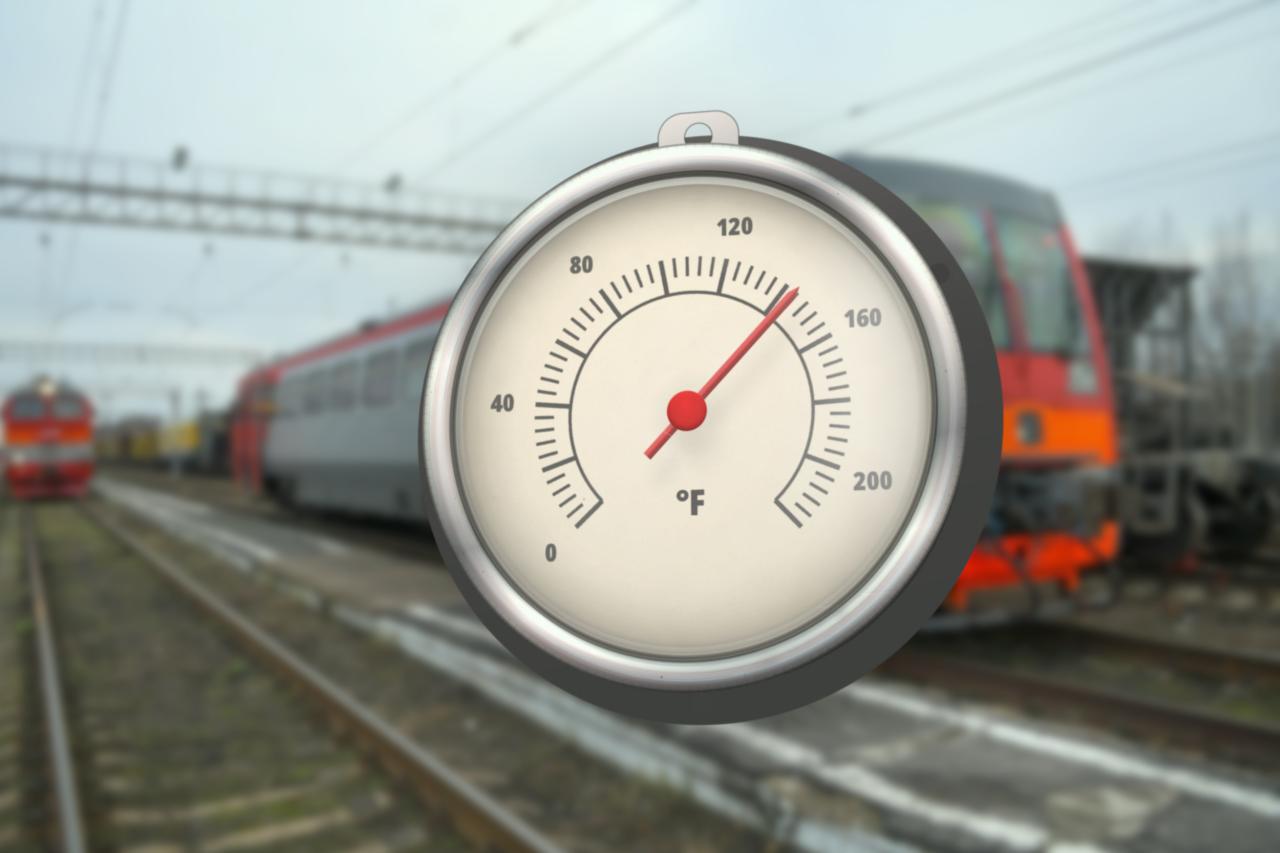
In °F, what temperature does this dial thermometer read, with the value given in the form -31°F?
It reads 144°F
